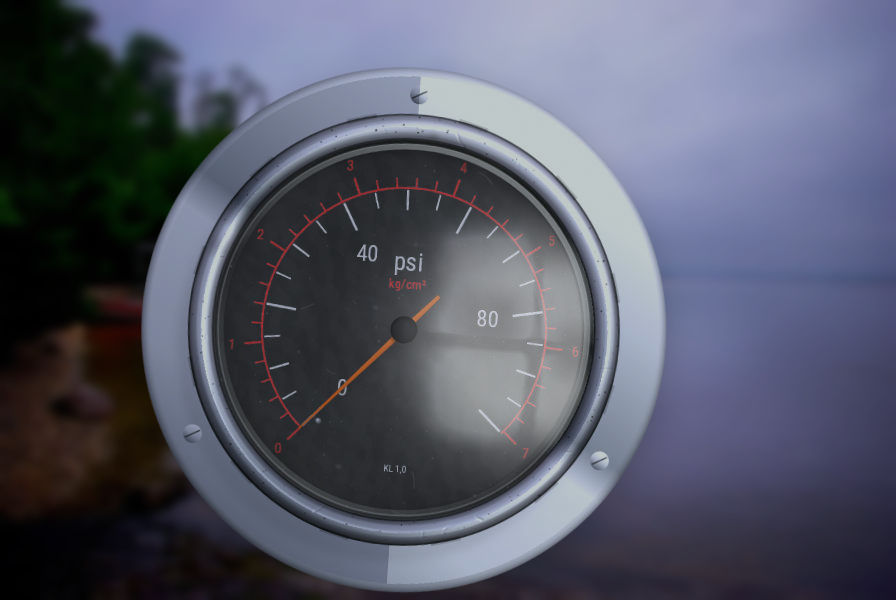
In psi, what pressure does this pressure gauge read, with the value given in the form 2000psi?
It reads 0psi
